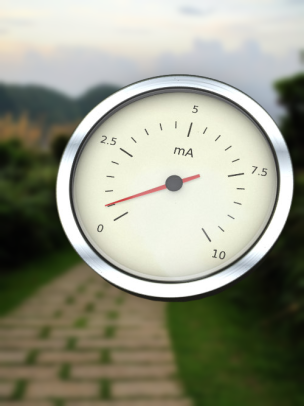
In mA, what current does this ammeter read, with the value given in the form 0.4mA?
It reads 0.5mA
